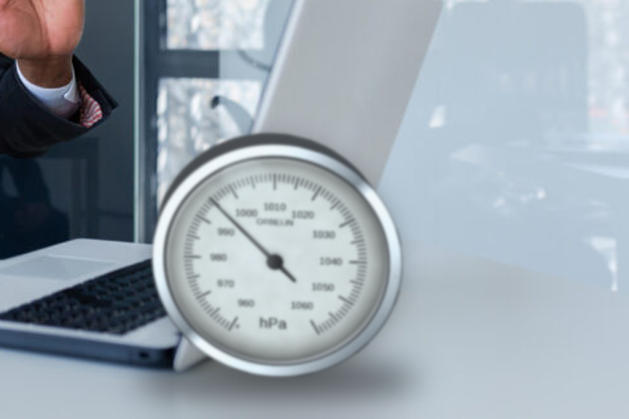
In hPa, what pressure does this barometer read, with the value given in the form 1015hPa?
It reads 995hPa
